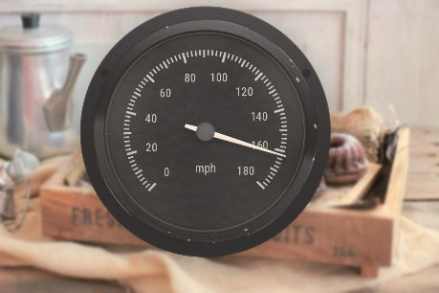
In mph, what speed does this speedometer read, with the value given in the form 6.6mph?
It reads 162mph
